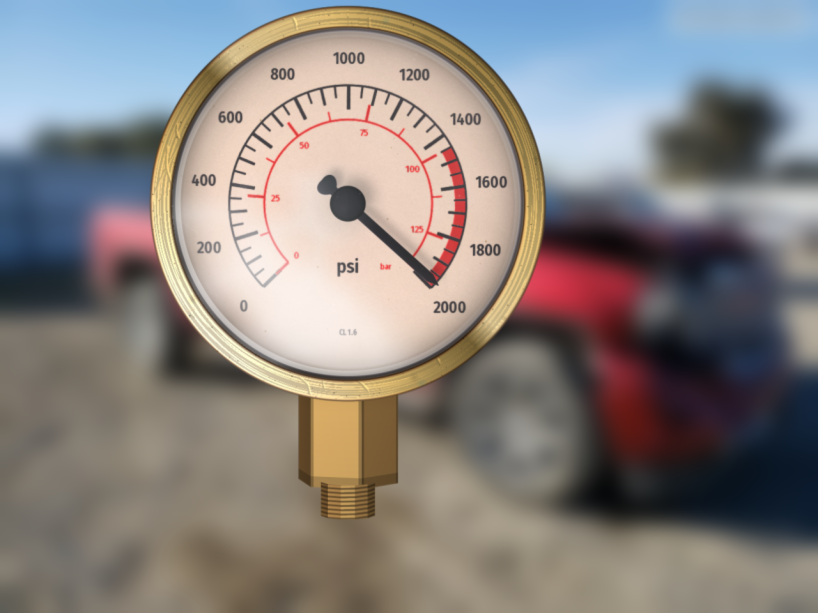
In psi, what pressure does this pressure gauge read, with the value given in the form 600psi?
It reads 1975psi
